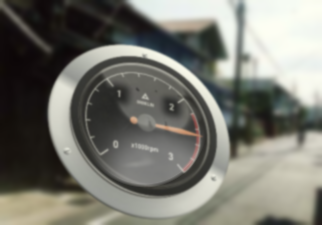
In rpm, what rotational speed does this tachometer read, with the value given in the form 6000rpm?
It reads 2500rpm
